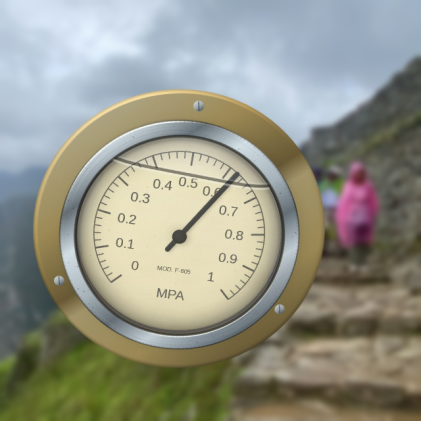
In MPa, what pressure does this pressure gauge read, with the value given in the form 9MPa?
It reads 0.62MPa
